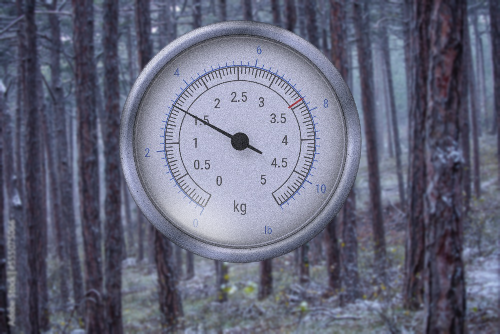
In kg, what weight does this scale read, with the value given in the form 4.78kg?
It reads 1.5kg
